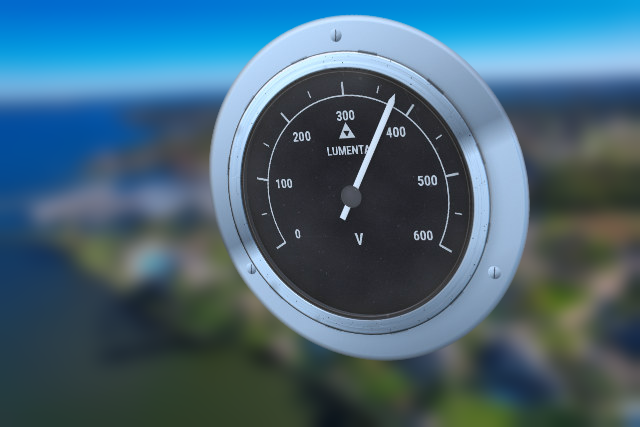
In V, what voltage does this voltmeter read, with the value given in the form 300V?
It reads 375V
